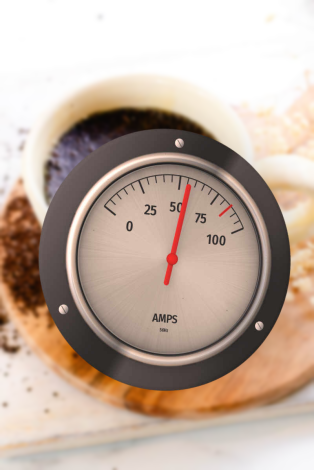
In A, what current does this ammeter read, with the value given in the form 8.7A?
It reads 55A
